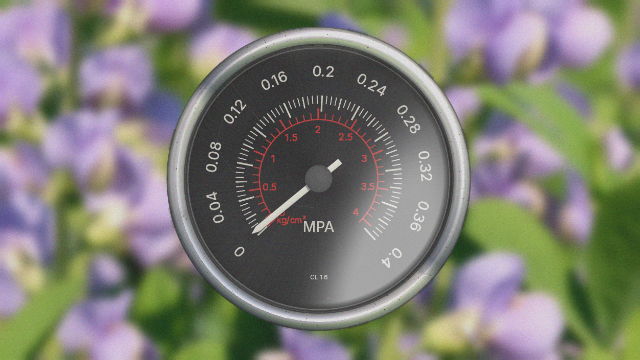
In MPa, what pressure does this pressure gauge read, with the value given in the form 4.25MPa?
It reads 0.005MPa
